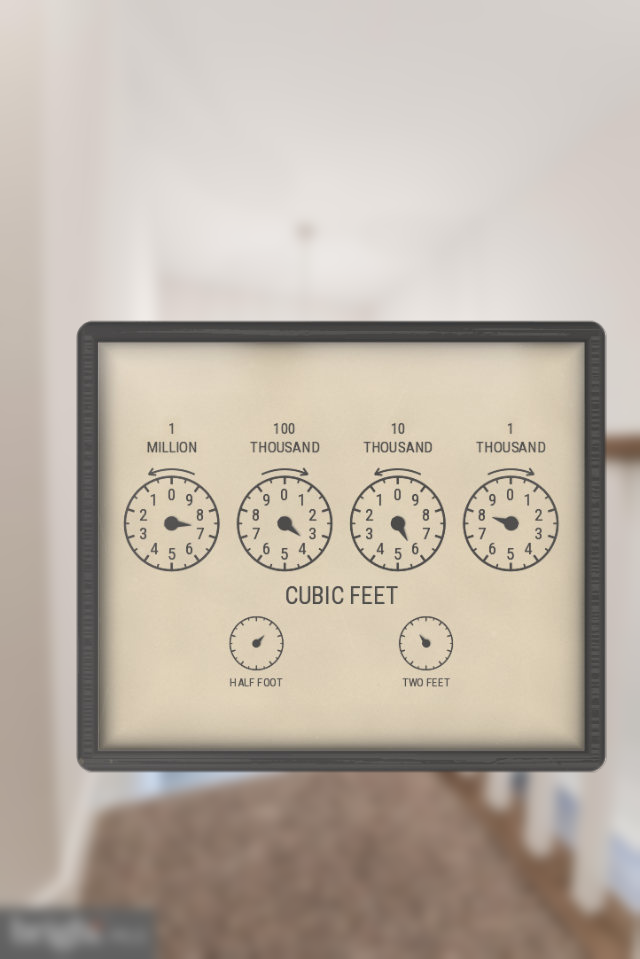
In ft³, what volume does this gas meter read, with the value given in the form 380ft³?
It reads 735800ft³
